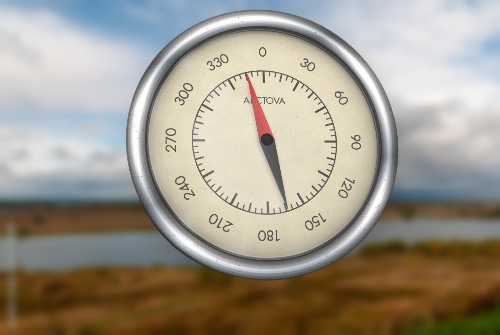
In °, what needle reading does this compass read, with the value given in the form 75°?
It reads 345°
